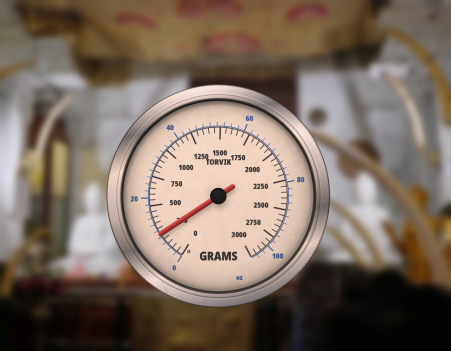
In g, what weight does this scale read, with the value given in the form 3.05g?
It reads 250g
